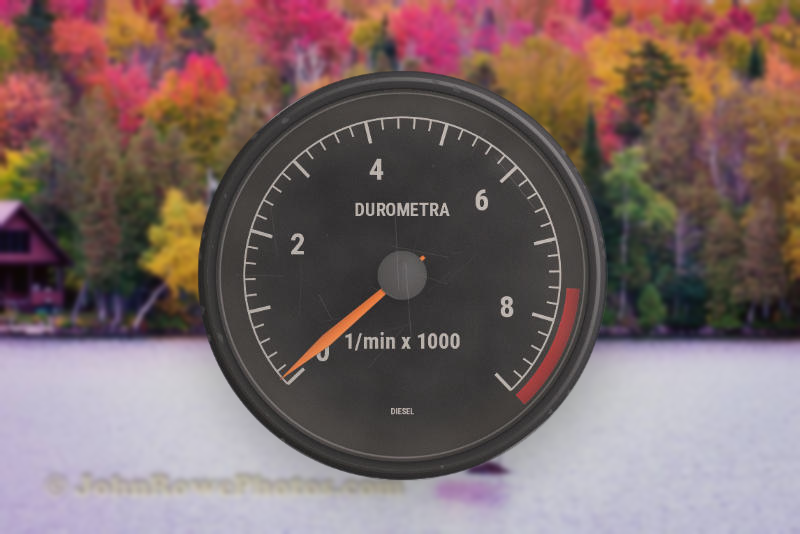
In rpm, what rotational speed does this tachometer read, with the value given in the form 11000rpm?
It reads 100rpm
